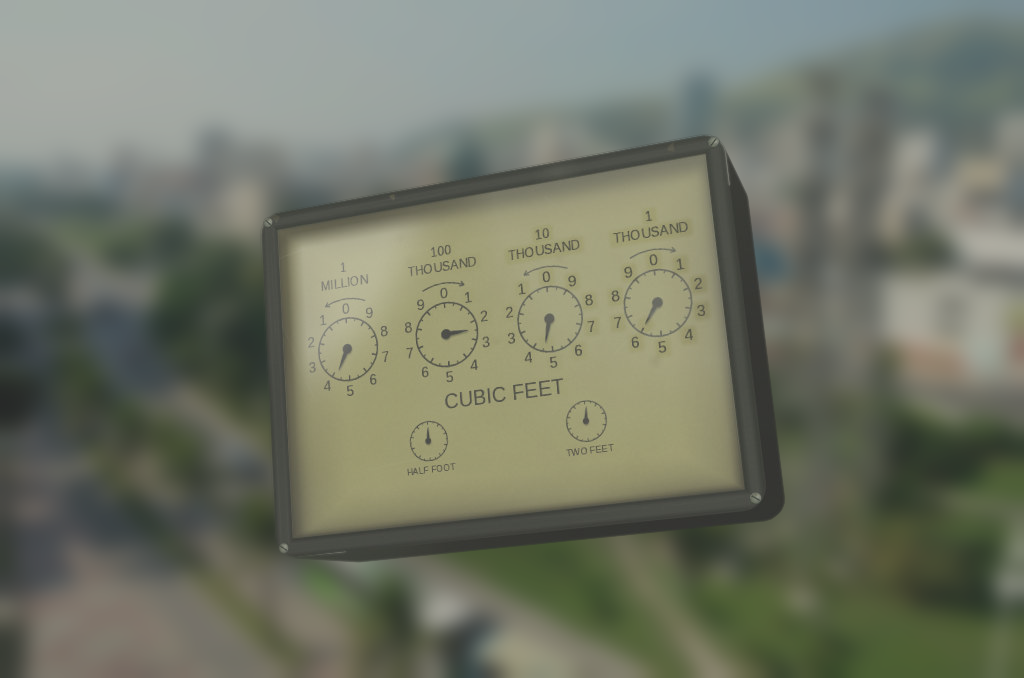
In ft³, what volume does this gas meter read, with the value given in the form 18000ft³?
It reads 424600ft³
